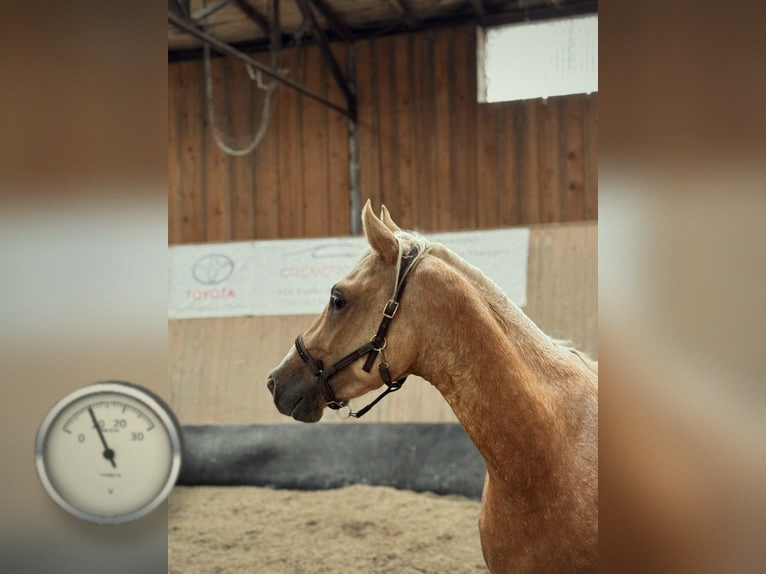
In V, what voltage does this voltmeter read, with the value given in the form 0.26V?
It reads 10V
